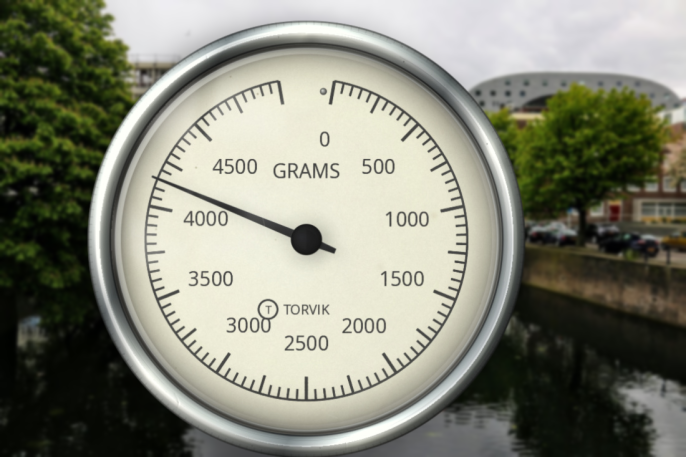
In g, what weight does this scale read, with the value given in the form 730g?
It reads 4150g
